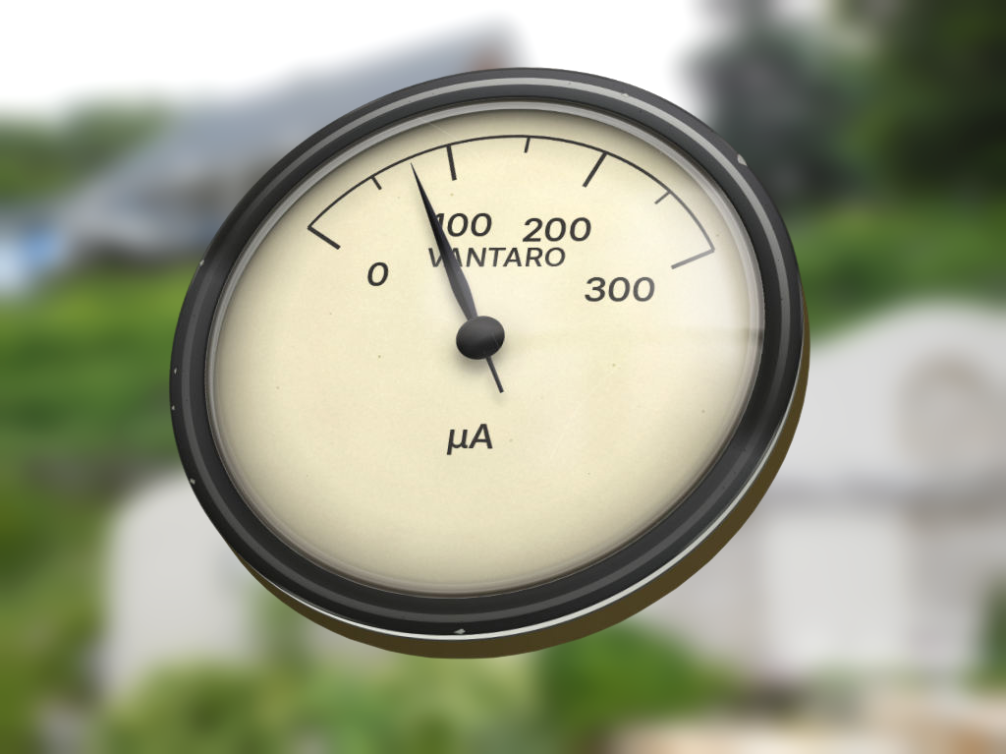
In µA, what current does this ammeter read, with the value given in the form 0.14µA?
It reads 75µA
